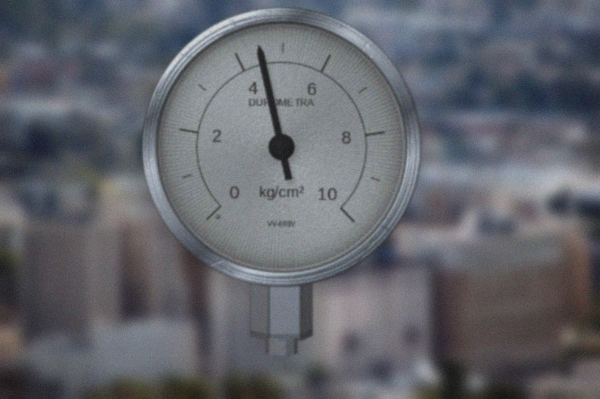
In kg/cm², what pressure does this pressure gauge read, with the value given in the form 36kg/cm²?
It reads 4.5kg/cm²
